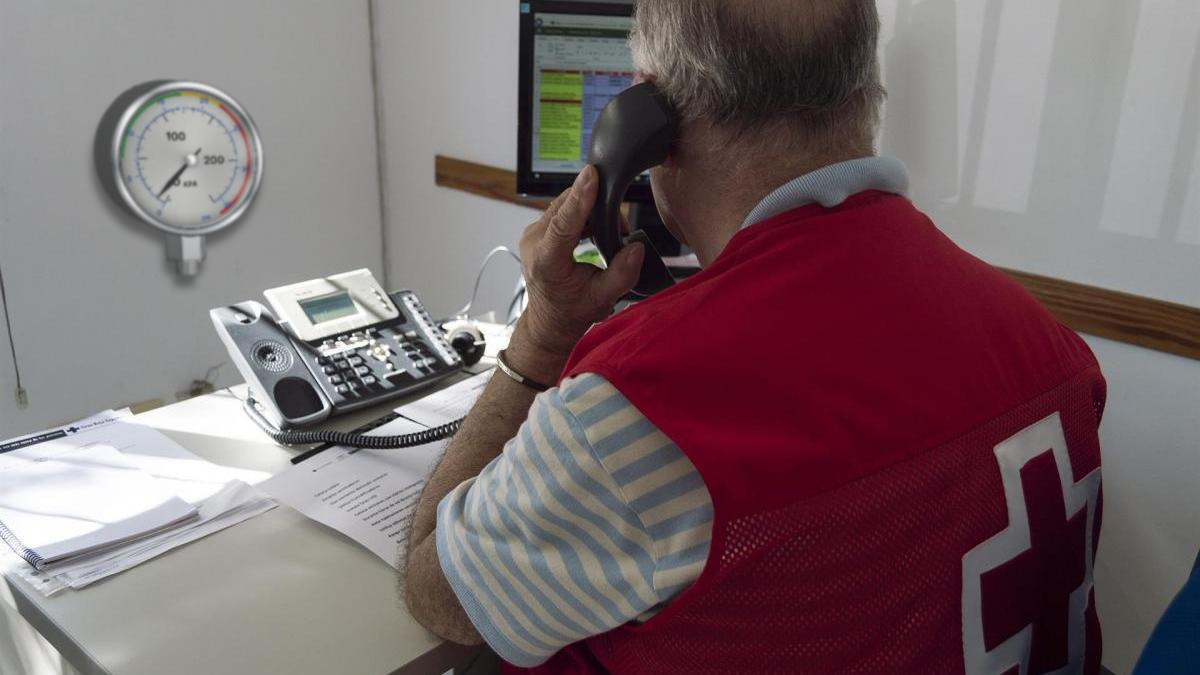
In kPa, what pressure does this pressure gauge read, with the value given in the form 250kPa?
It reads 10kPa
